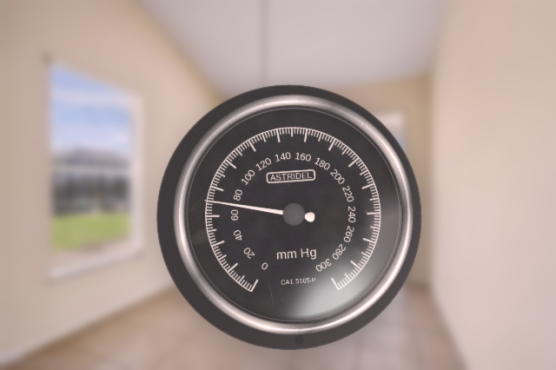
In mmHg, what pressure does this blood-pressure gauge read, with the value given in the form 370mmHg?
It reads 70mmHg
